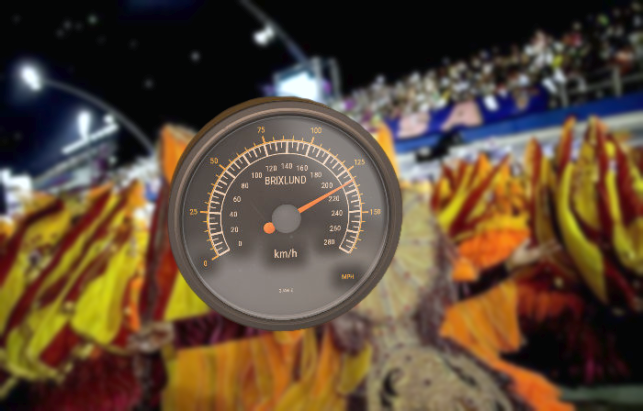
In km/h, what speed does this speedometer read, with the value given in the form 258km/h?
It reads 210km/h
